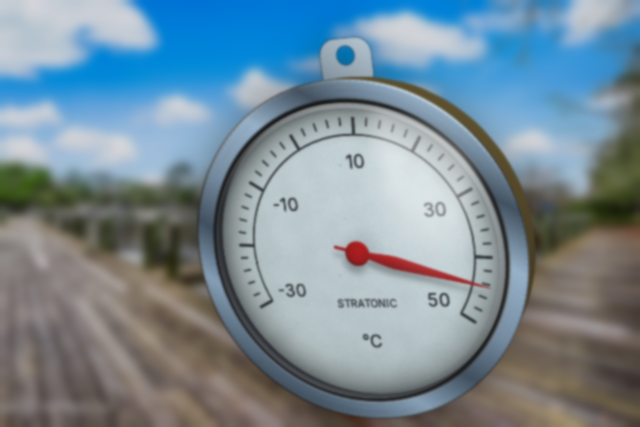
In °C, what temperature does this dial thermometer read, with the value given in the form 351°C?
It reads 44°C
